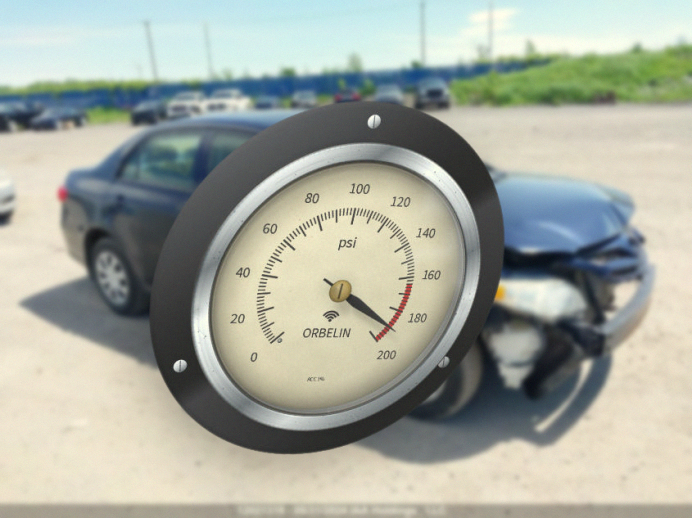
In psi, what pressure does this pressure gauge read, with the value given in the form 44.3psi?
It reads 190psi
